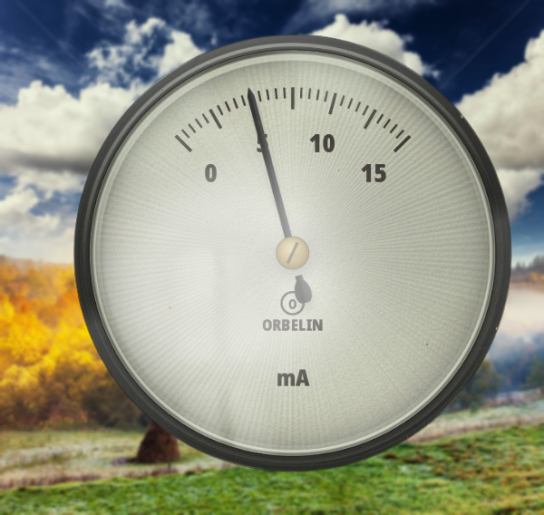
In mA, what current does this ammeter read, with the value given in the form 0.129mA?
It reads 5mA
